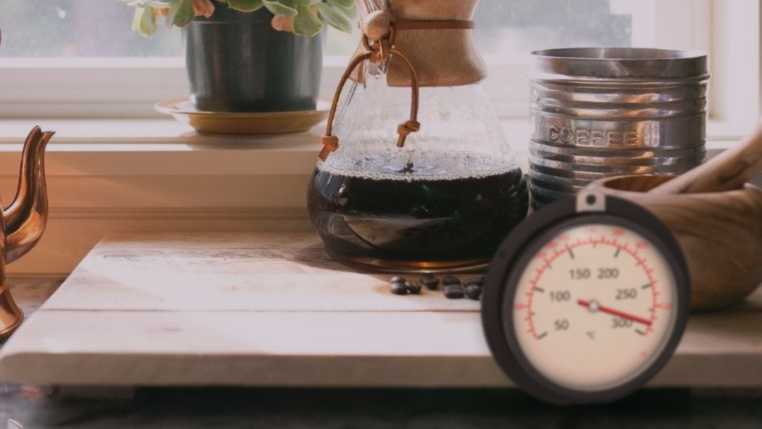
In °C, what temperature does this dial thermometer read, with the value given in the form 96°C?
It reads 287.5°C
